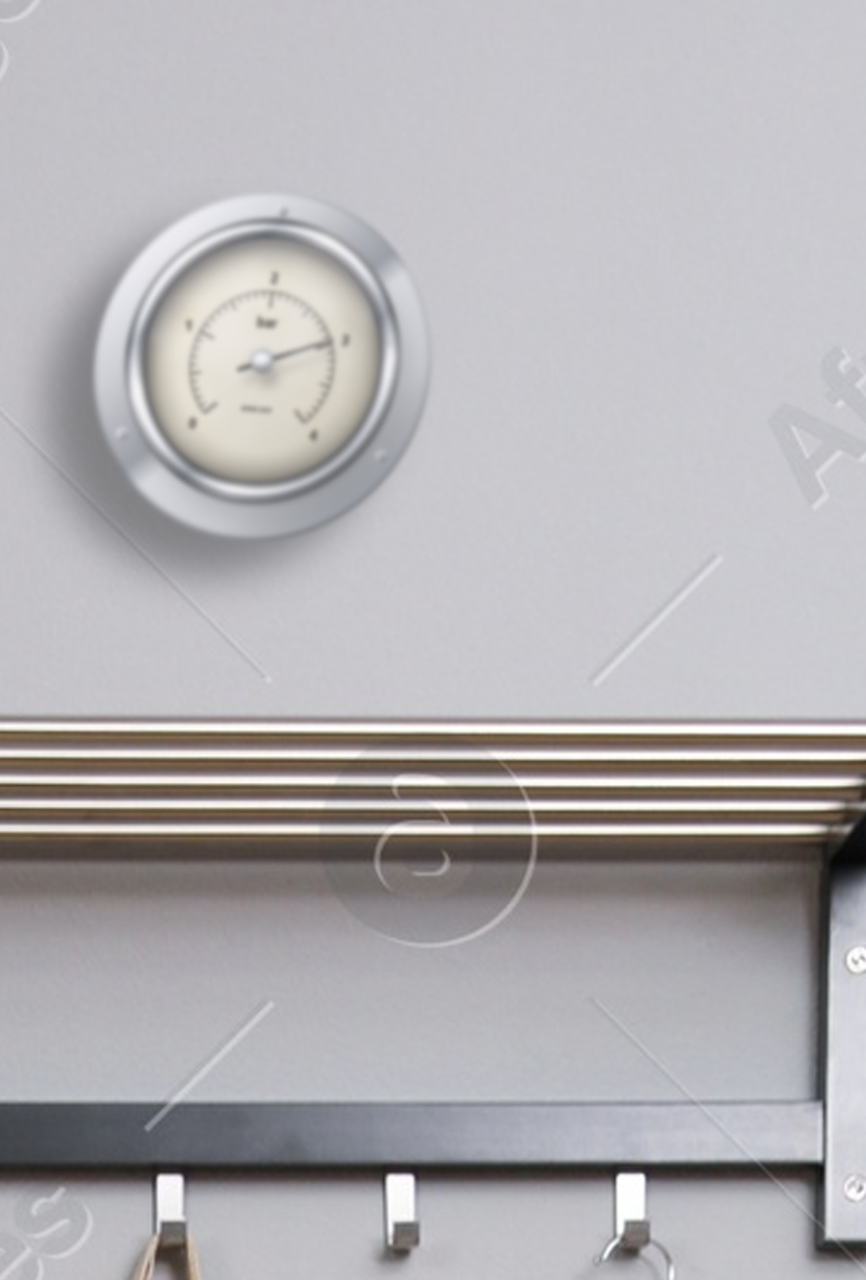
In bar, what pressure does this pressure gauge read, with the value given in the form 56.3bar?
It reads 3bar
